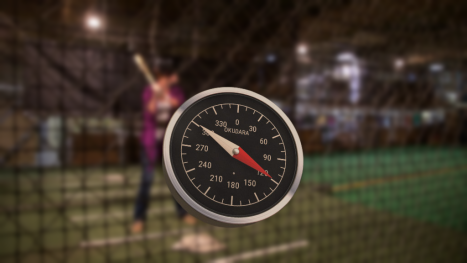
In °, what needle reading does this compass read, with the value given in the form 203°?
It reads 120°
